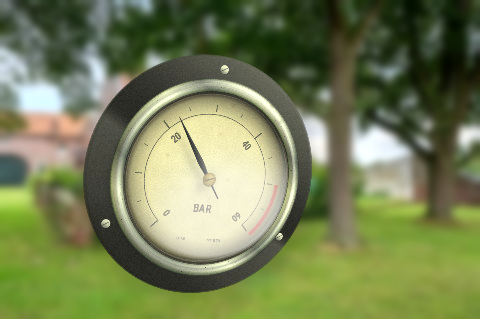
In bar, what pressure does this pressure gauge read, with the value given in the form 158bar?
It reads 22.5bar
